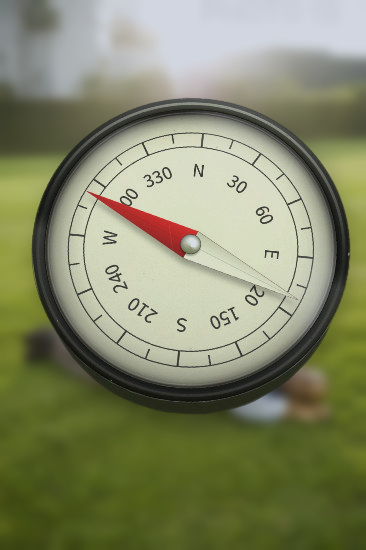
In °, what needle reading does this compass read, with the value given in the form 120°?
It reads 292.5°
